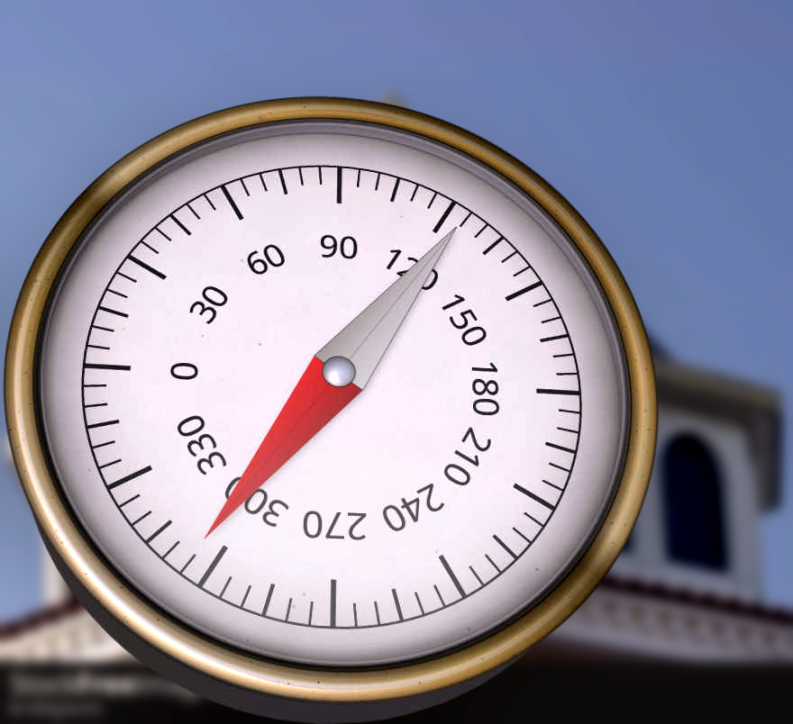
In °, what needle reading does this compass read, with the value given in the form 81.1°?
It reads 305°
